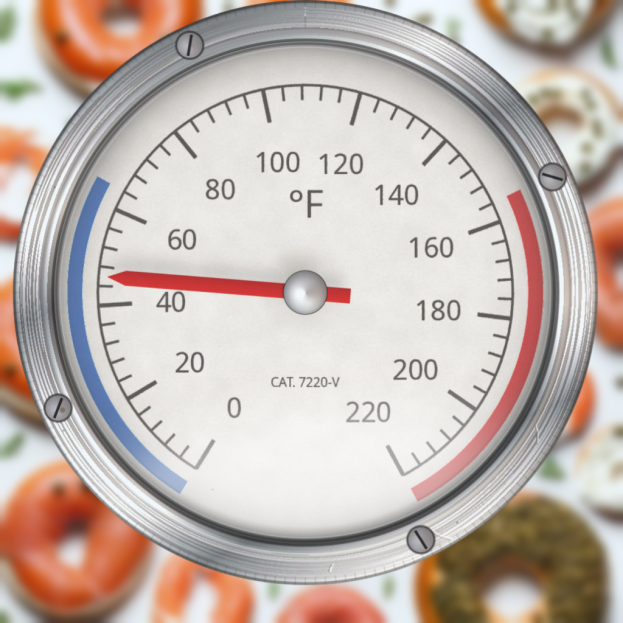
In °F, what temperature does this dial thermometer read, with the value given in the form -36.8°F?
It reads 46°F
